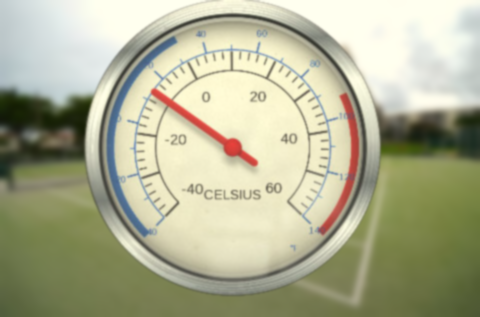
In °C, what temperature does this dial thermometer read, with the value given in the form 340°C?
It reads -10°C
